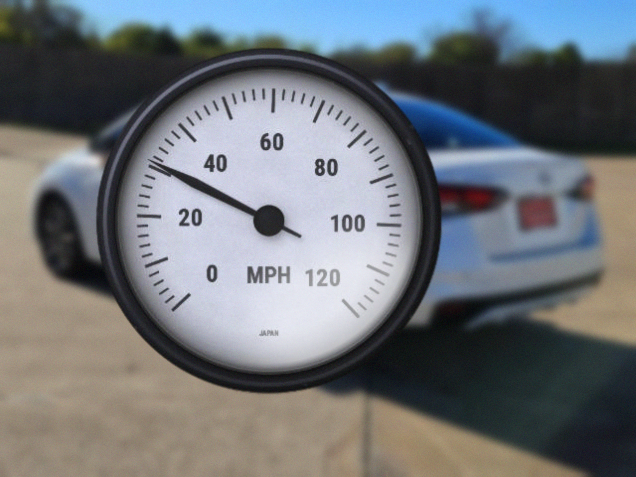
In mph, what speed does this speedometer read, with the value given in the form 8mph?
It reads 31mph
